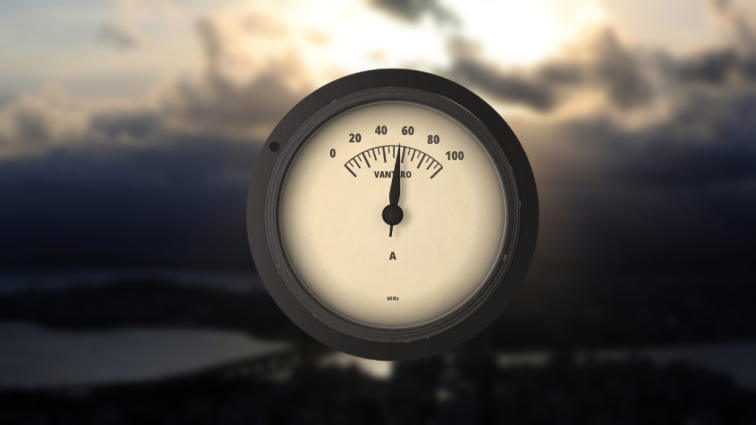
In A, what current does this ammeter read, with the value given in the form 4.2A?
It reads 55A
